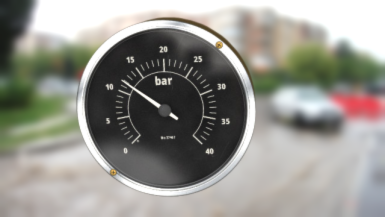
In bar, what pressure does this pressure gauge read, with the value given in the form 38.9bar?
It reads 12bar
